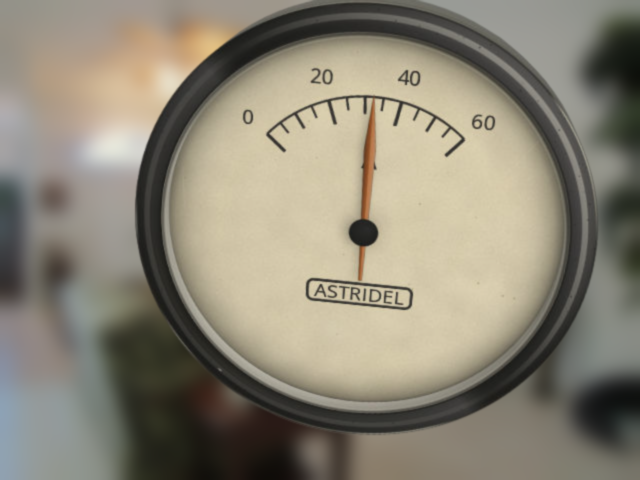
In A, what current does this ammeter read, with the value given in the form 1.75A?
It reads 32.5A
